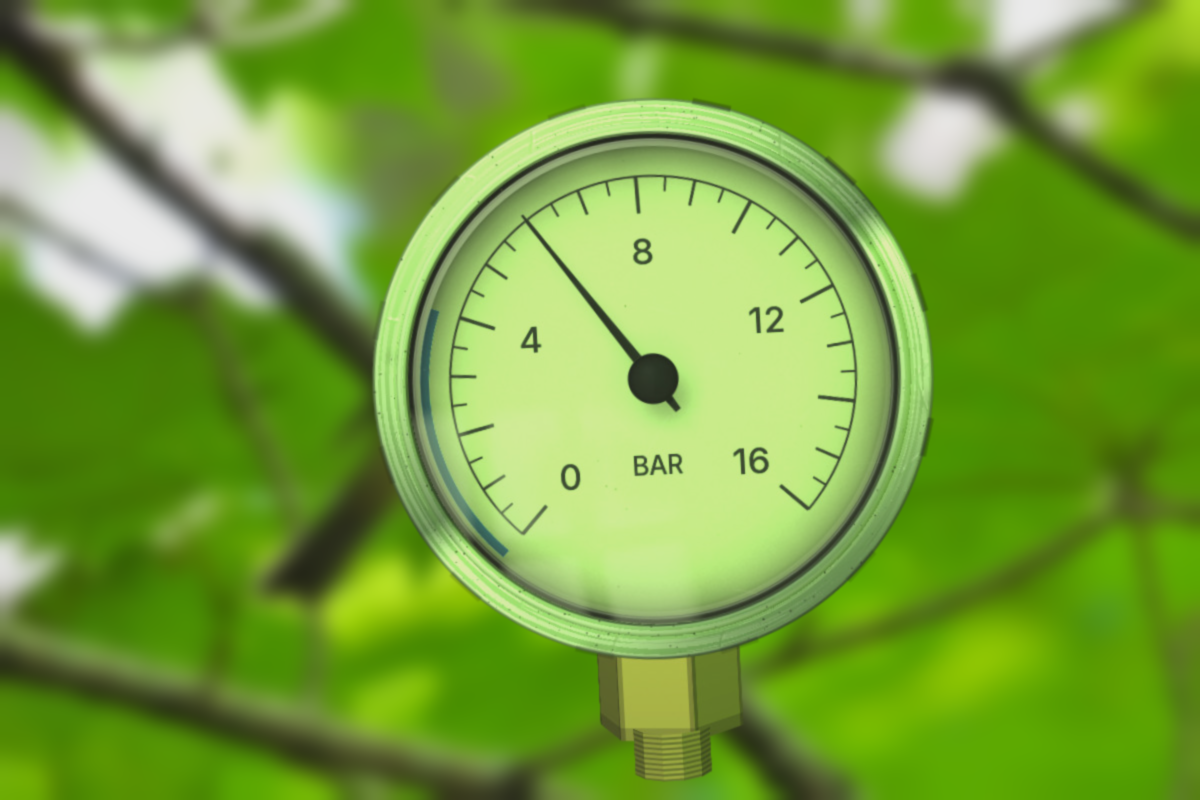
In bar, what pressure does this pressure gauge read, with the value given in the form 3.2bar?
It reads 6bar
